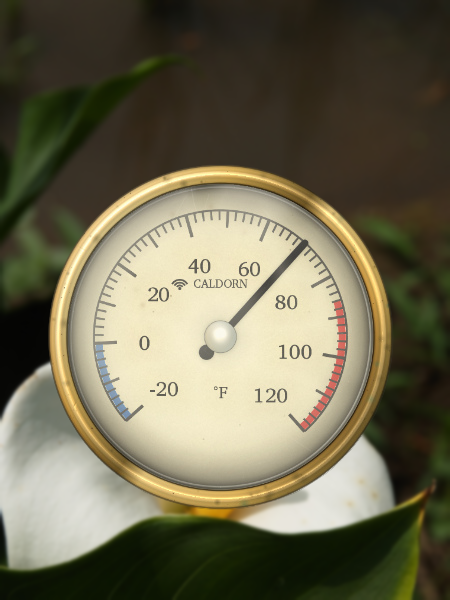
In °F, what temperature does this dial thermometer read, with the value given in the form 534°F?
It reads 70°F
